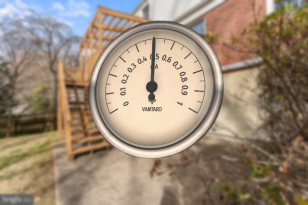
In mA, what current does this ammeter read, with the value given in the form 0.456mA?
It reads 0.5mA
